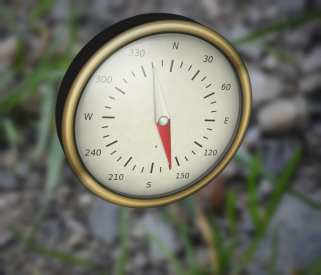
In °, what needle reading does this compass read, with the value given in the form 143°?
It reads 160°
